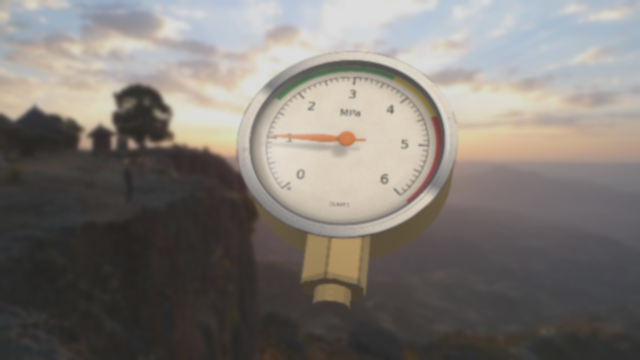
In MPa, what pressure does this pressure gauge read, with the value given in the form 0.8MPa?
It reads 1MPa
